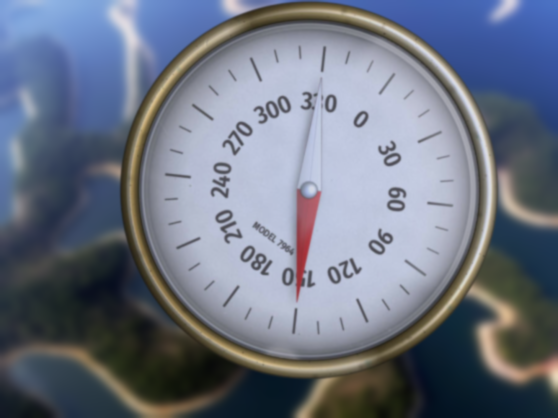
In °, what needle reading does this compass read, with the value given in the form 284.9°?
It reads 150°
